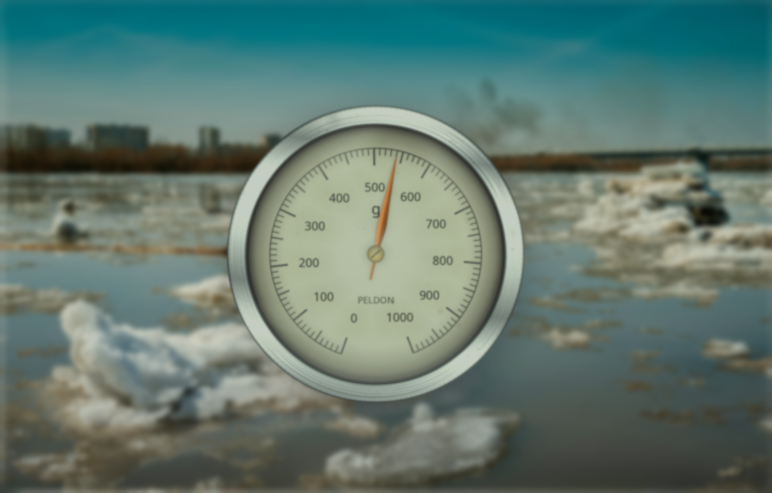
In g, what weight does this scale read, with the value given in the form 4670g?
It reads 540g
